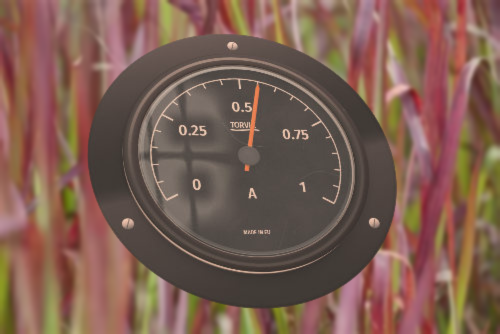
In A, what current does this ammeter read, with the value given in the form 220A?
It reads 0.55A
